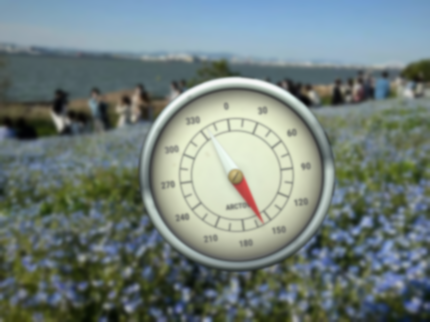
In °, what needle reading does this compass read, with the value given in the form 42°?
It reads 157.5°
